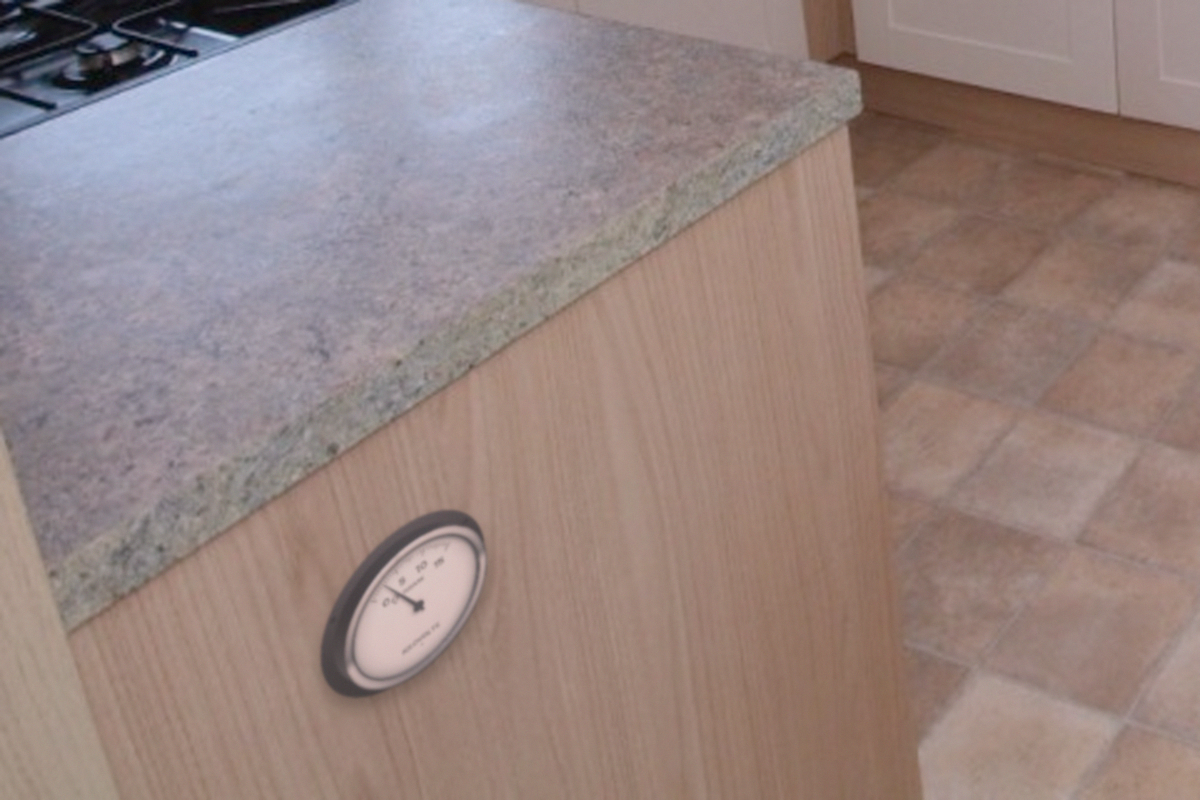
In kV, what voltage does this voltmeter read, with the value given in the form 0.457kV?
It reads 2.5kV
